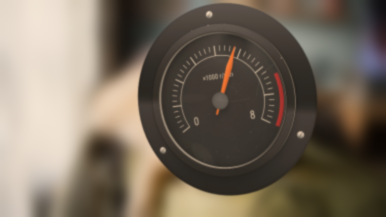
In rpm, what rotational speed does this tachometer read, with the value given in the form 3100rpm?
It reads 4800rpm
